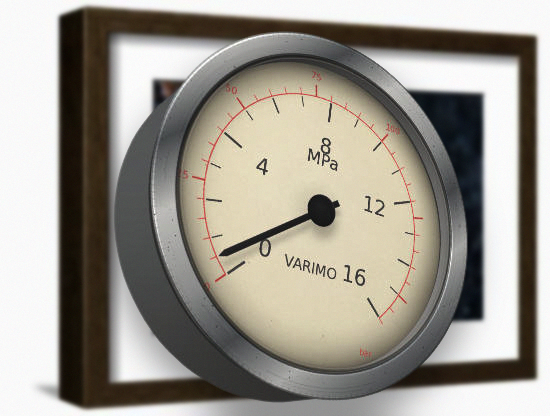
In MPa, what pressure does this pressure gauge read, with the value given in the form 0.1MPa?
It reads 0.5MPa
